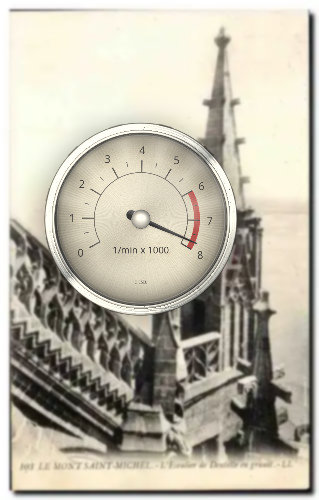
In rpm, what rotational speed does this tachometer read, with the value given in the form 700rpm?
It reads 7750rpm
